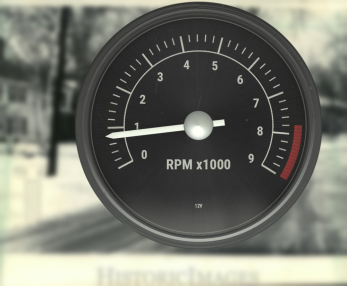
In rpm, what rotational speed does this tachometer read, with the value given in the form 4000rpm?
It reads 800rpm
